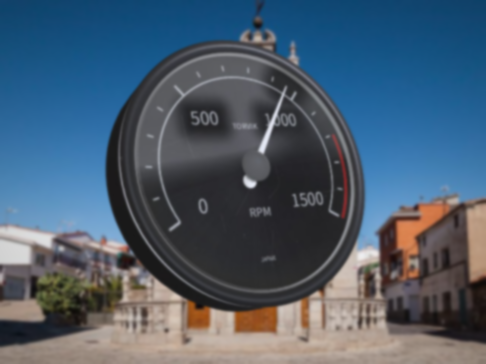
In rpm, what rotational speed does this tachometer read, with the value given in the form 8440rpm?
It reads 950rpm
